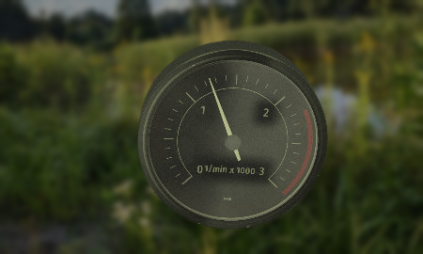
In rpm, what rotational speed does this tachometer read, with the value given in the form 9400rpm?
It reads 1250rpm
